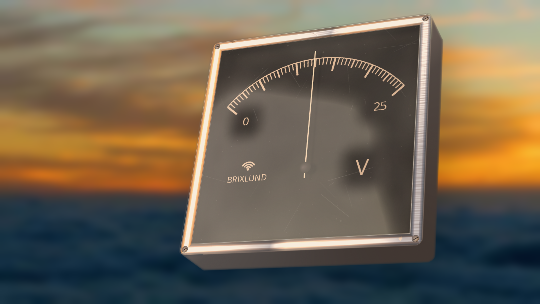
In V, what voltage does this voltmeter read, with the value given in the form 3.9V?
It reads 12.5V
